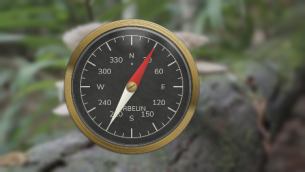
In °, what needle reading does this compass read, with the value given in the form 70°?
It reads 30°
